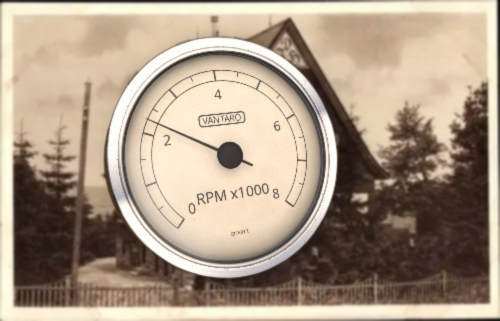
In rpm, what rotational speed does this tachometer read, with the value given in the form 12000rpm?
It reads 2250rpm
